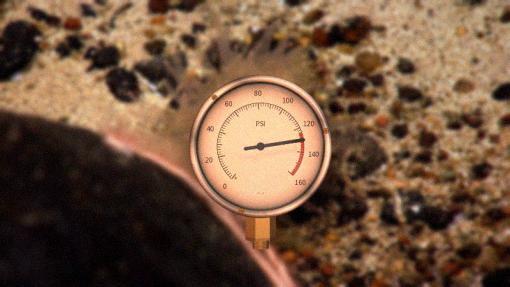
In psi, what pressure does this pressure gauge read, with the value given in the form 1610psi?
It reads 130psi
